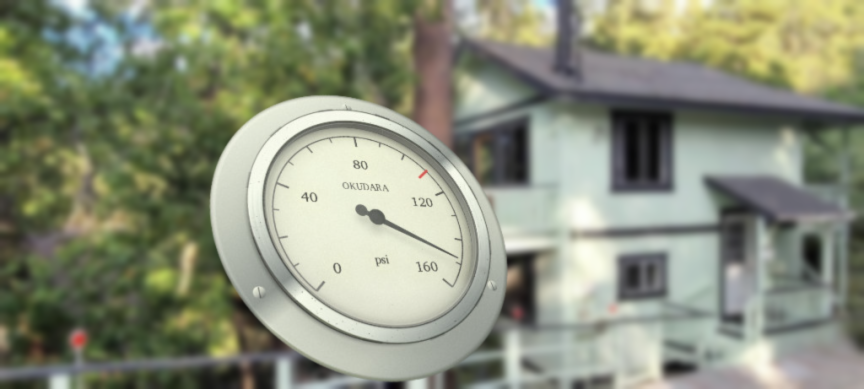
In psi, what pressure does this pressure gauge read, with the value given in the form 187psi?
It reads 150psi
